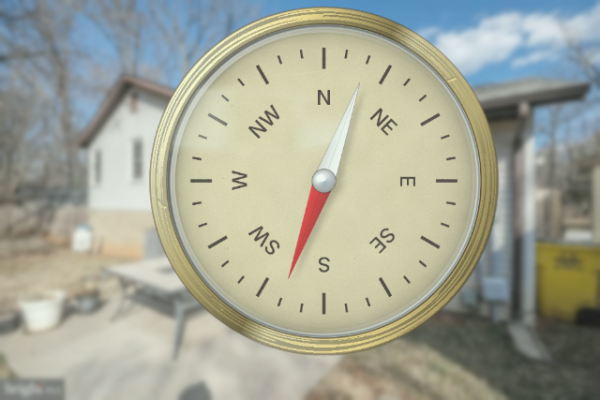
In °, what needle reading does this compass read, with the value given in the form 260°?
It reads 200°
